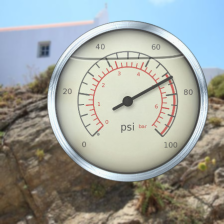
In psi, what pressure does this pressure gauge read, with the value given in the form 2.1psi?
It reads 72.5psi
